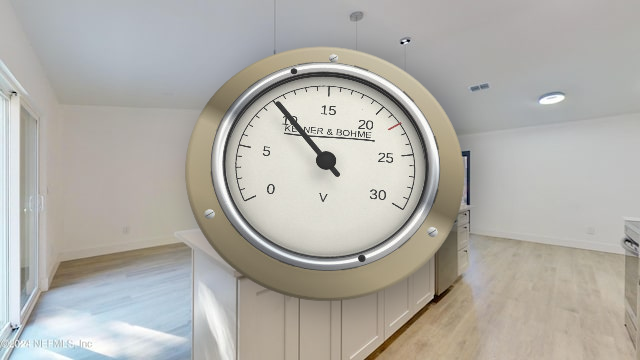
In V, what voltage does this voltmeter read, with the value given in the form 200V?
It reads 10V
